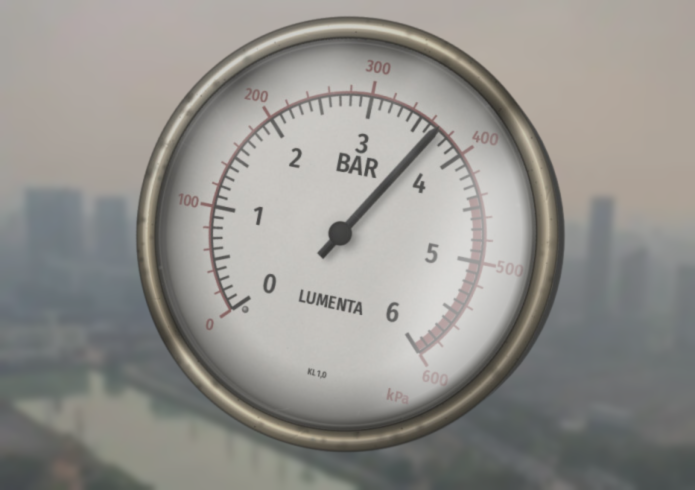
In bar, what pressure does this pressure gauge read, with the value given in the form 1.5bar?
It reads 3.7bar
